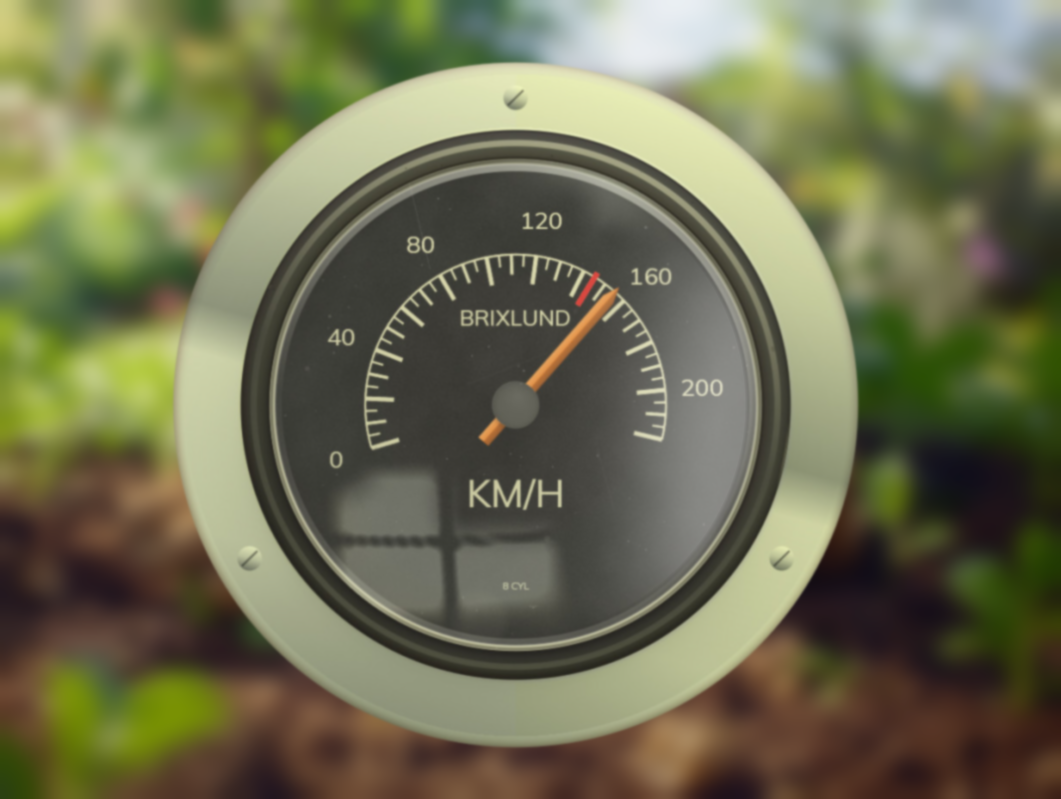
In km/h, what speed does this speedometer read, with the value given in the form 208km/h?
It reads 155km/h
